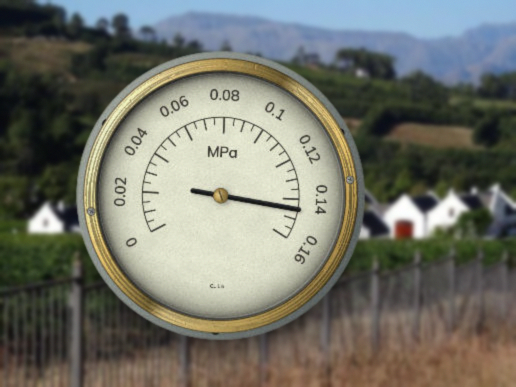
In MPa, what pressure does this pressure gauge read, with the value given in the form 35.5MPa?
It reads 0.145MPa
